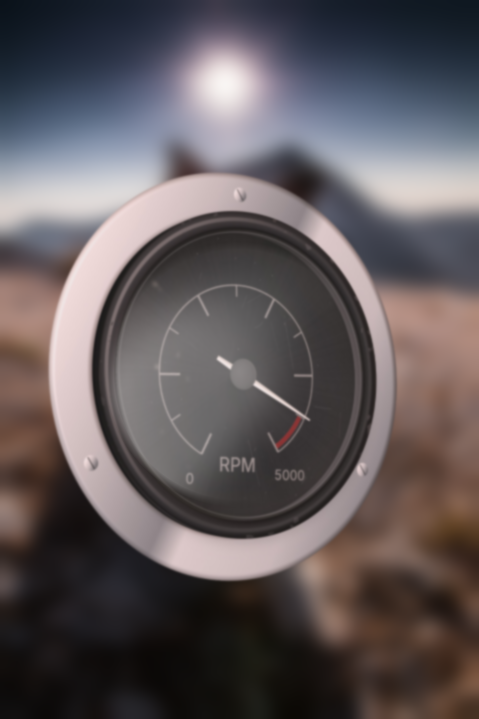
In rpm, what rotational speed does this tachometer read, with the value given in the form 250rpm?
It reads 4500rpm
